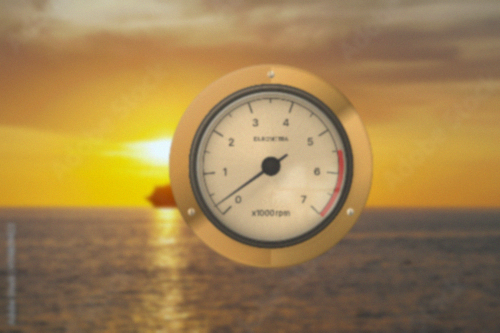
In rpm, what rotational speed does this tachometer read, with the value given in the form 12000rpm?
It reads 250rpm
